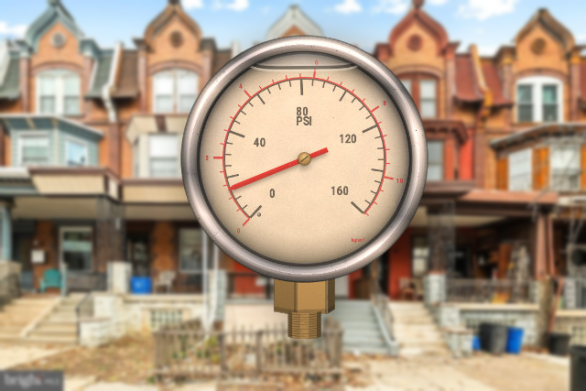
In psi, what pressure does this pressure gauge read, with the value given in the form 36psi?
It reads 15psi
